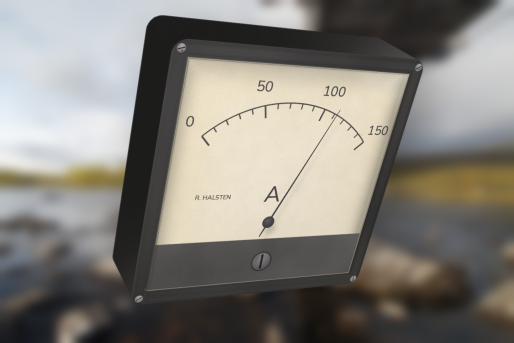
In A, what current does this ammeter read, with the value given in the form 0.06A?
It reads 110A
